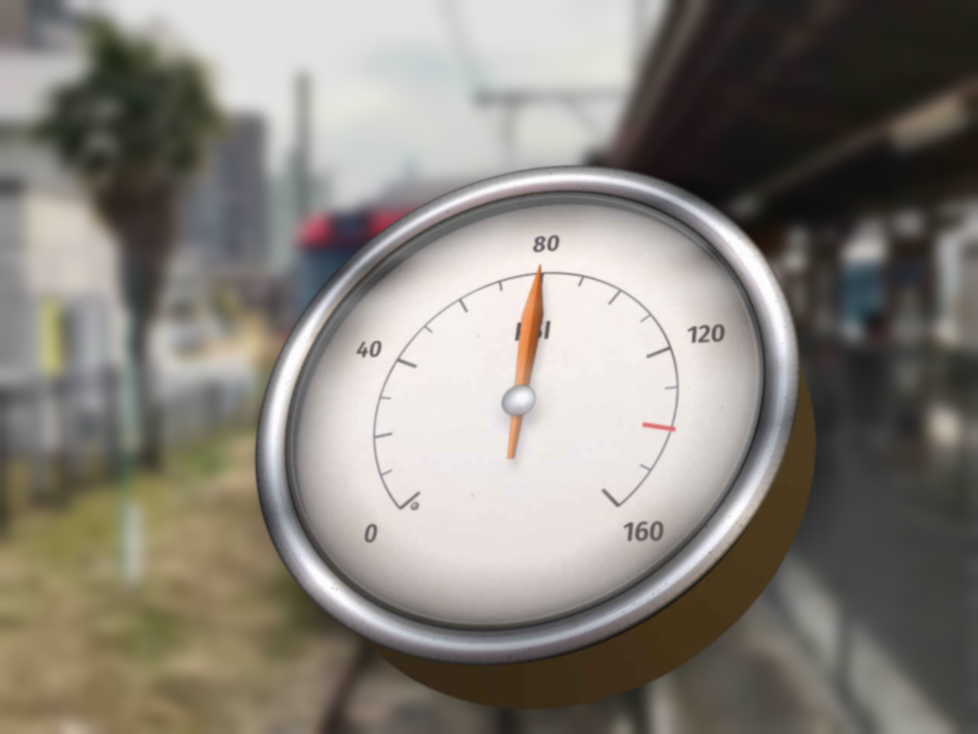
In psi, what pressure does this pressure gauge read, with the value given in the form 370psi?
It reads 80psi
